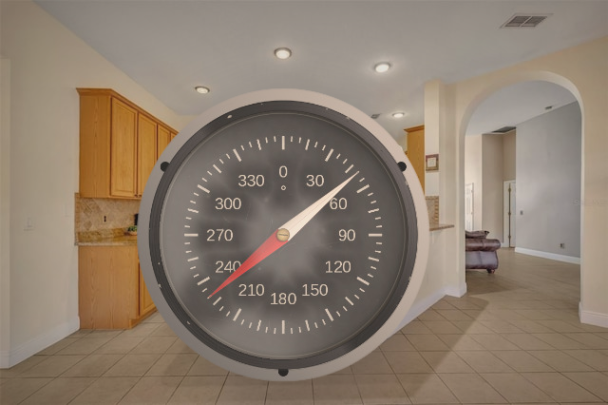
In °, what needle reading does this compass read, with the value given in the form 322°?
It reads 230°
